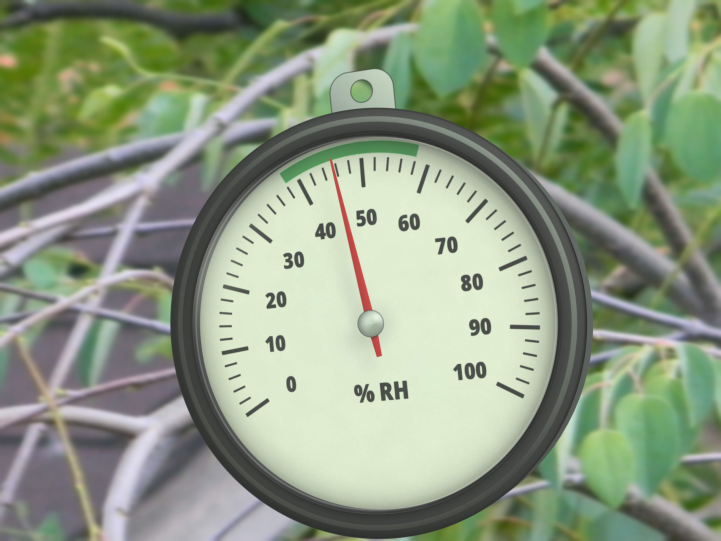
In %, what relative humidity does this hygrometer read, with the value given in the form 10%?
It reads 46%
